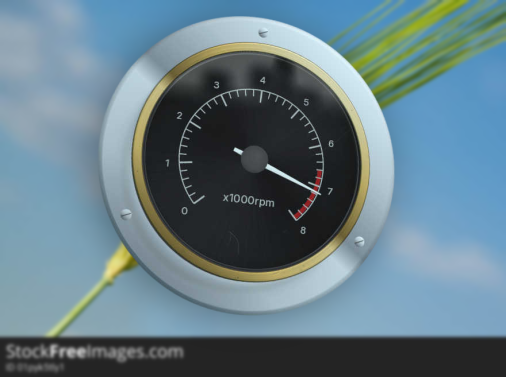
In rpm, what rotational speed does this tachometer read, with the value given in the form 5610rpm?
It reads 7200rpm
